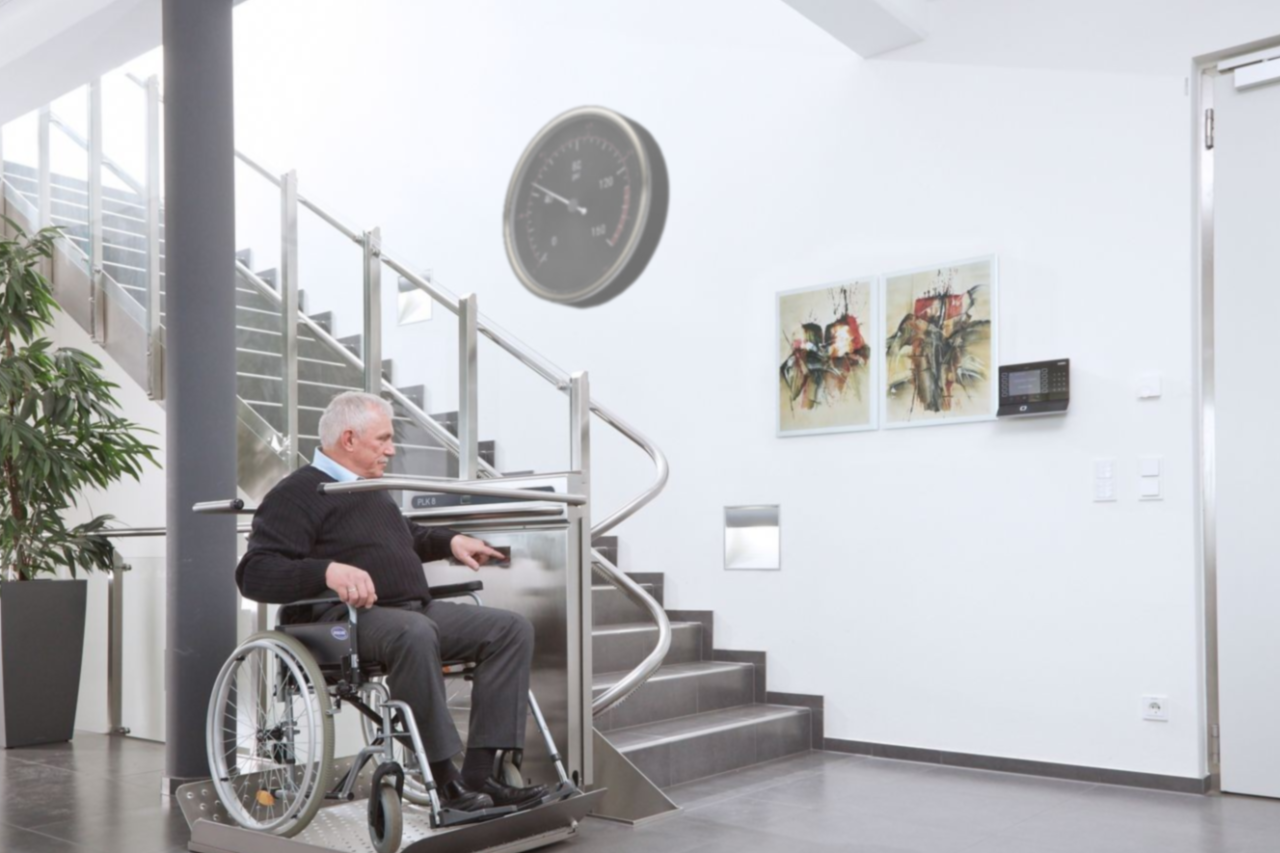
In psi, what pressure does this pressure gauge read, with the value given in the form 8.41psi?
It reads 45psi
